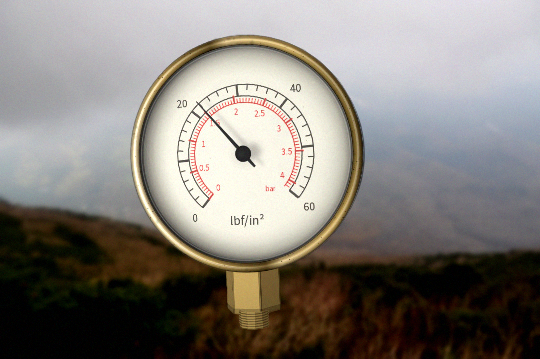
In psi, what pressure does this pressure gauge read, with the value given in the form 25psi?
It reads 22psi
